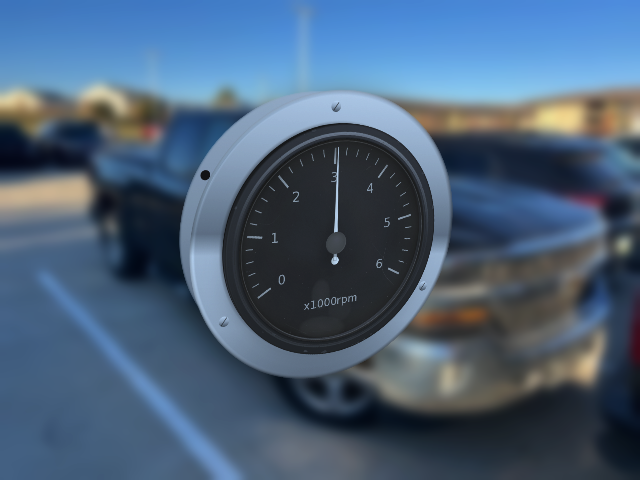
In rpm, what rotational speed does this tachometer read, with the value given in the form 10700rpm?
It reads 3000rpm
